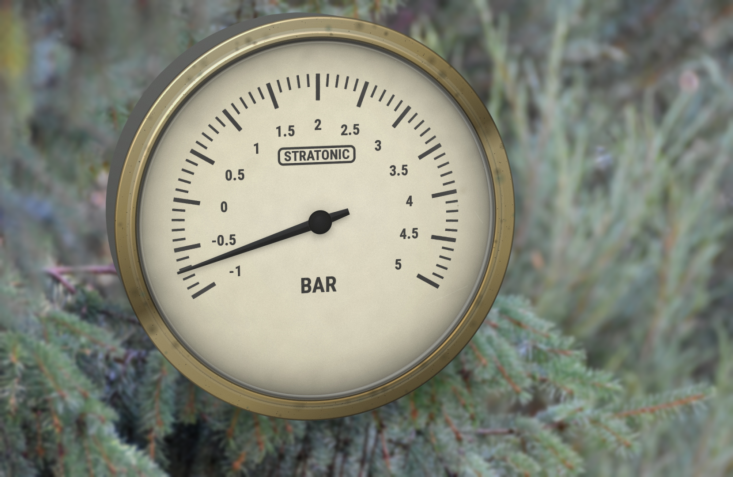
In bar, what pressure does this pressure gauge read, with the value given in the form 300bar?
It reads -0.7bar
